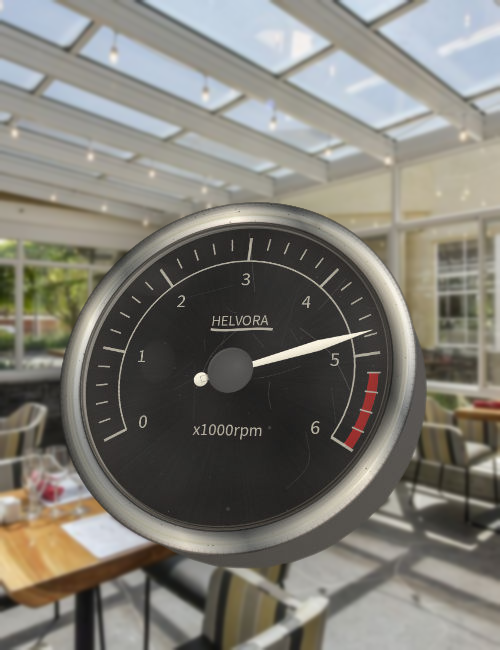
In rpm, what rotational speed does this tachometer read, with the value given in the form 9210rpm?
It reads 4800rpm
